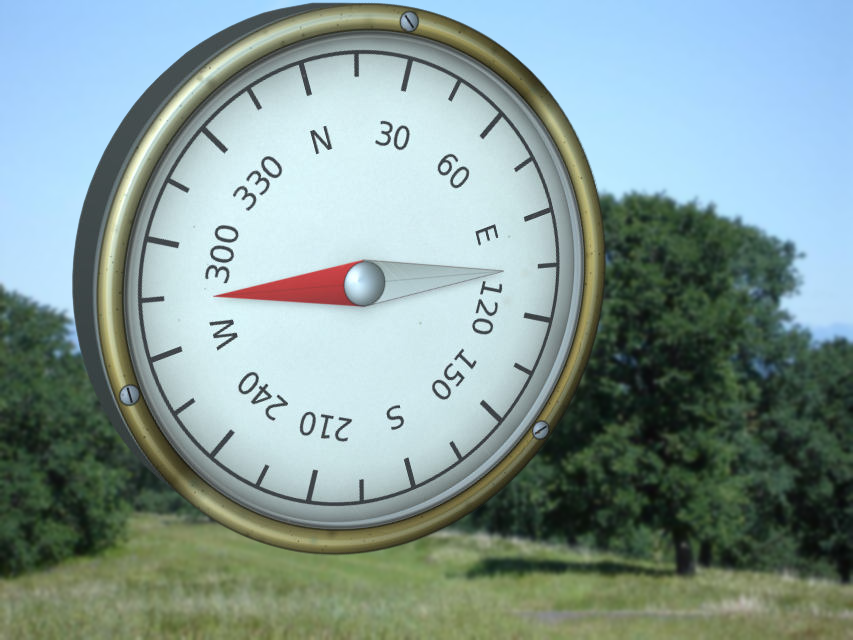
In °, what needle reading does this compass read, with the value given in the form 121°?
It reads 285°
